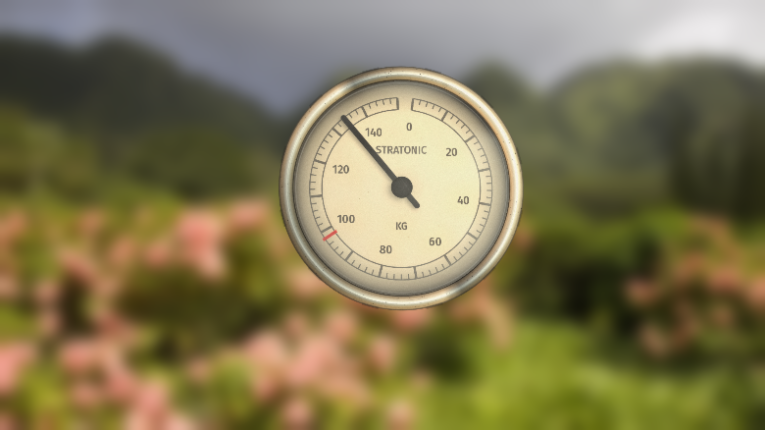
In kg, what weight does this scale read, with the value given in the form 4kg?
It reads 134kg
